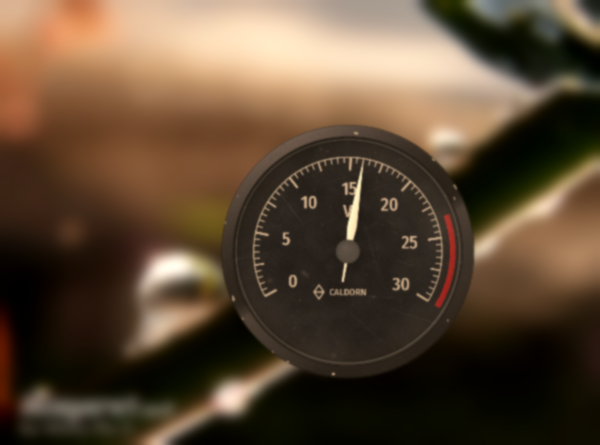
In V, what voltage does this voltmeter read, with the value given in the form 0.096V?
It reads 16V
